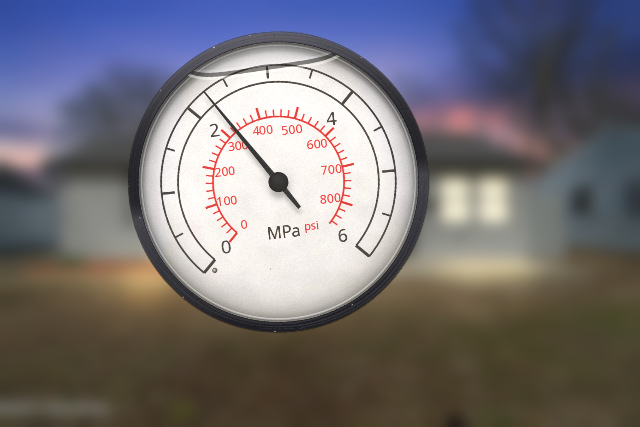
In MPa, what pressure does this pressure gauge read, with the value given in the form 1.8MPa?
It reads 2.25MPa
